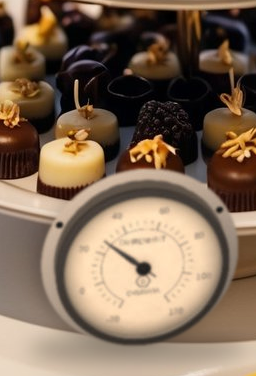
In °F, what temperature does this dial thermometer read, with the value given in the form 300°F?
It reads 28°F
